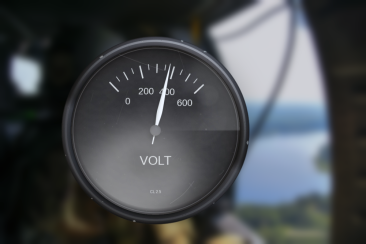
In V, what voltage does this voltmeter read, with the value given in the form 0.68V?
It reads 375V
